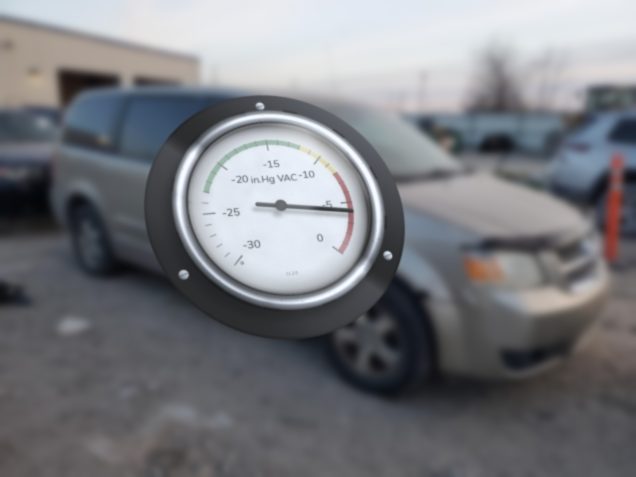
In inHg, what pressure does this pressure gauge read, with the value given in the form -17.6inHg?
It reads -4inHg
